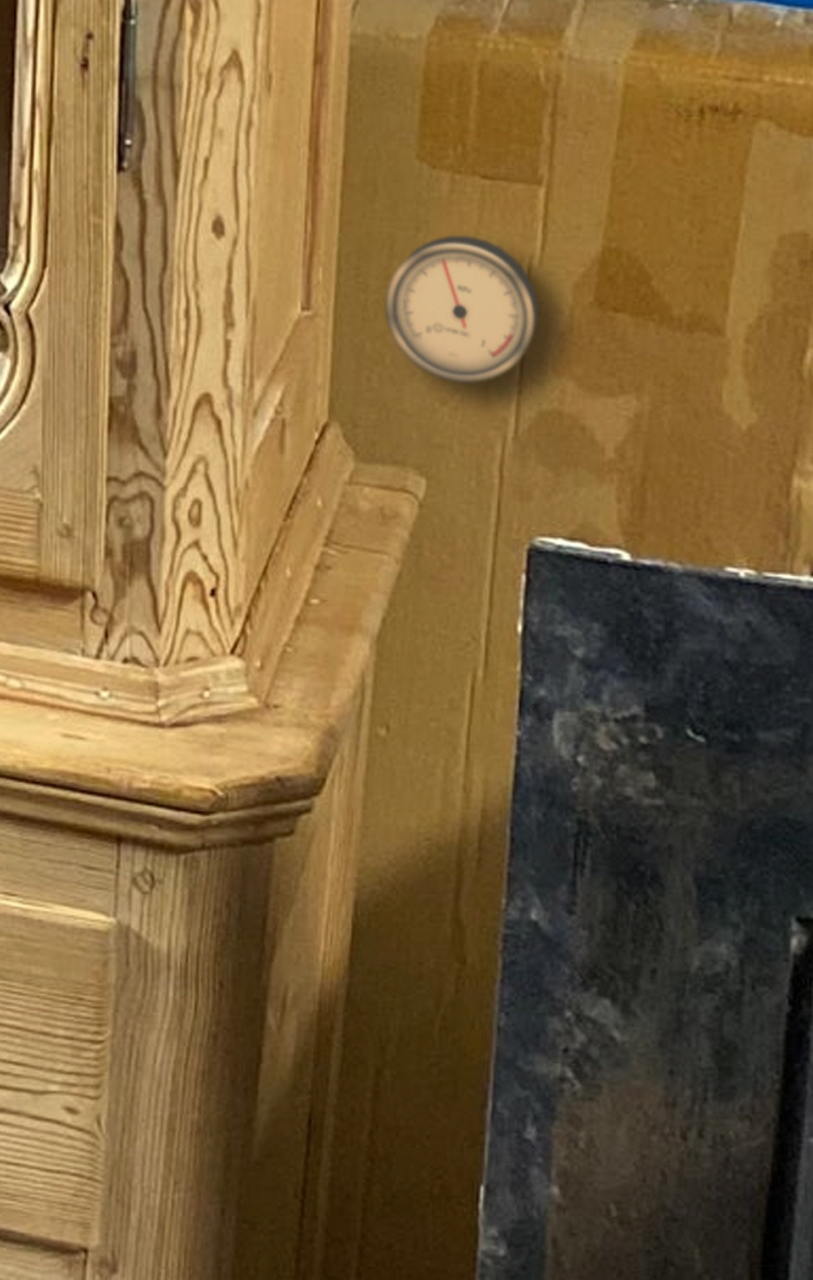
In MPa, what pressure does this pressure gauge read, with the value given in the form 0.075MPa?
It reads 0.4MPa
